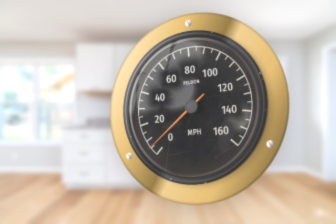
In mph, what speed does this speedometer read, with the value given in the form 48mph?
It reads 5mph
